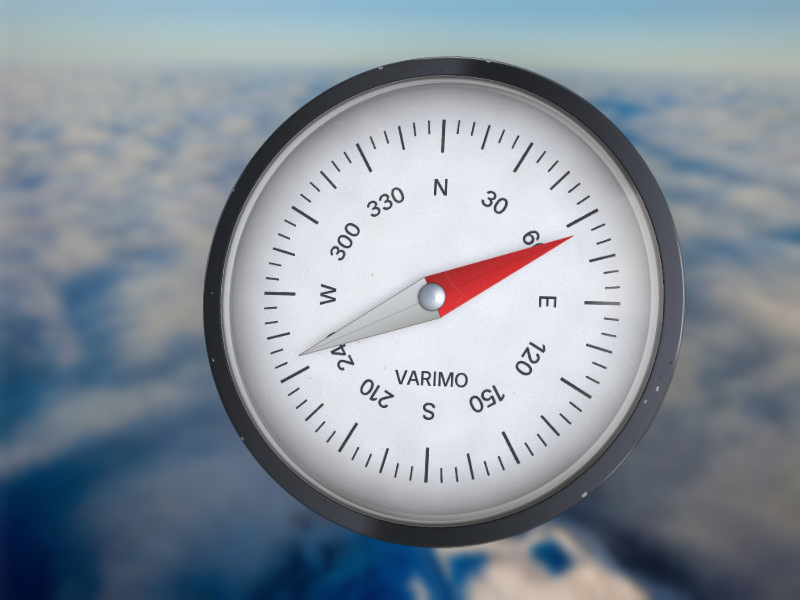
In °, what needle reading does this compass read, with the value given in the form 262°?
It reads 65°
